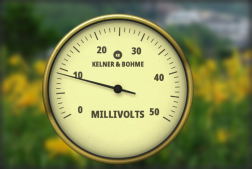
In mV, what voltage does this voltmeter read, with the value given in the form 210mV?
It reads 9mV
